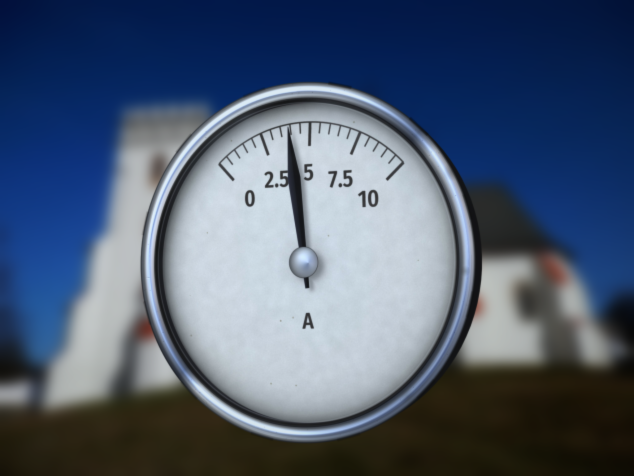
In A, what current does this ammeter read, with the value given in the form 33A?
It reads 4A
